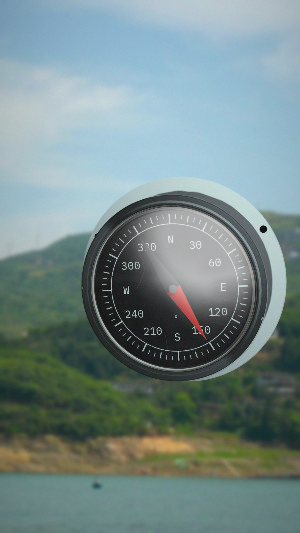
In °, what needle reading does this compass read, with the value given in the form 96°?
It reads 150°
